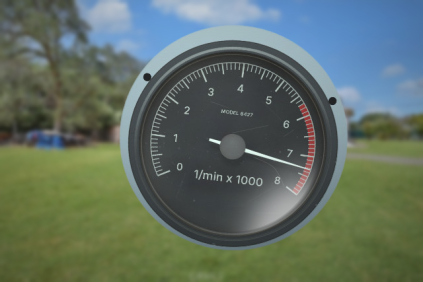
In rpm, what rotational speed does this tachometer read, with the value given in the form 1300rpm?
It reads 7300rpm
